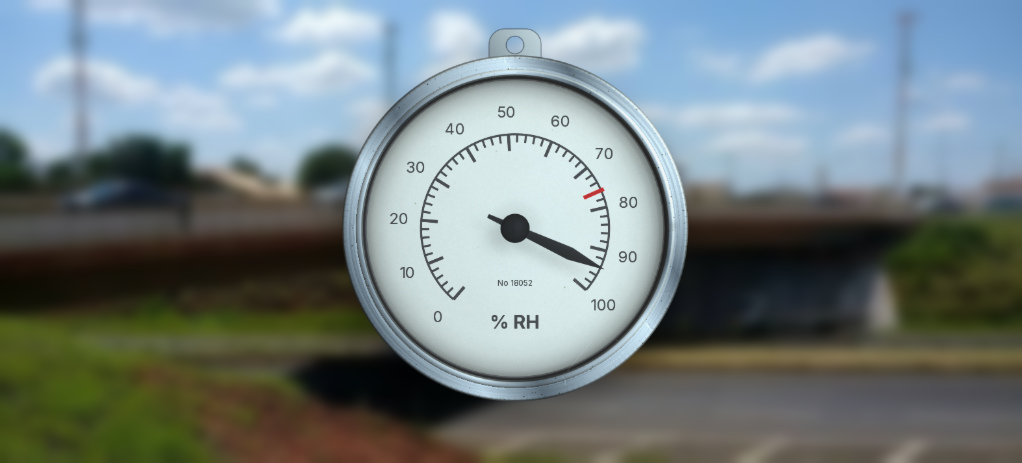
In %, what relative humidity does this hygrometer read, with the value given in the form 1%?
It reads 94%
